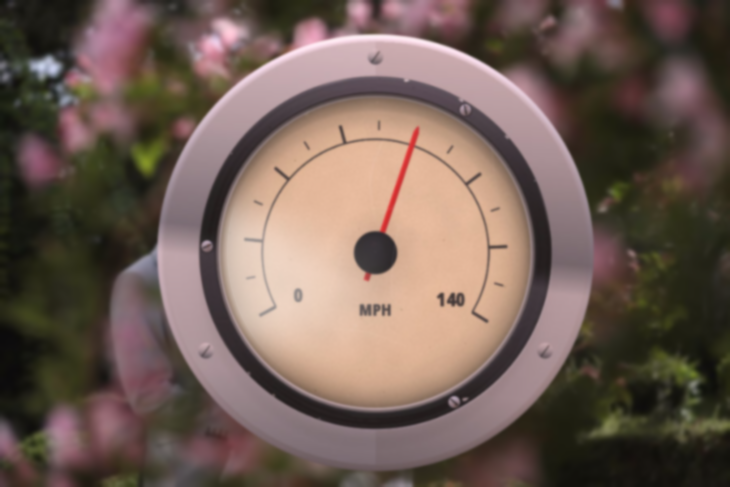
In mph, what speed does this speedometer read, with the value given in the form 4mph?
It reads 80mph
